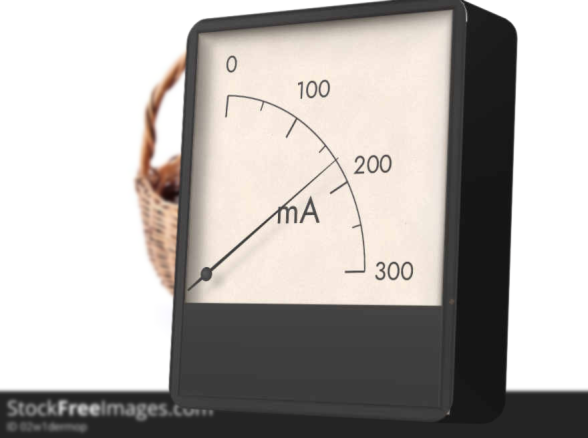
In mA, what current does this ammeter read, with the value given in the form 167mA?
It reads 175mA
